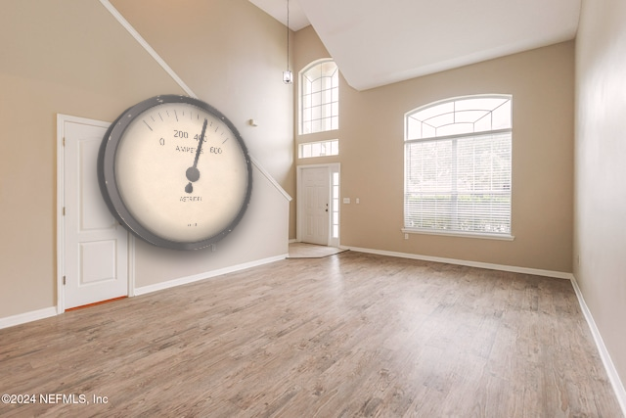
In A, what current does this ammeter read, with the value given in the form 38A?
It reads 400A
